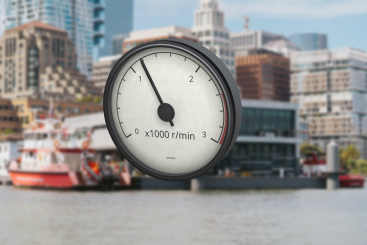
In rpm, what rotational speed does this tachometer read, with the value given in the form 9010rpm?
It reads 1200rpm
